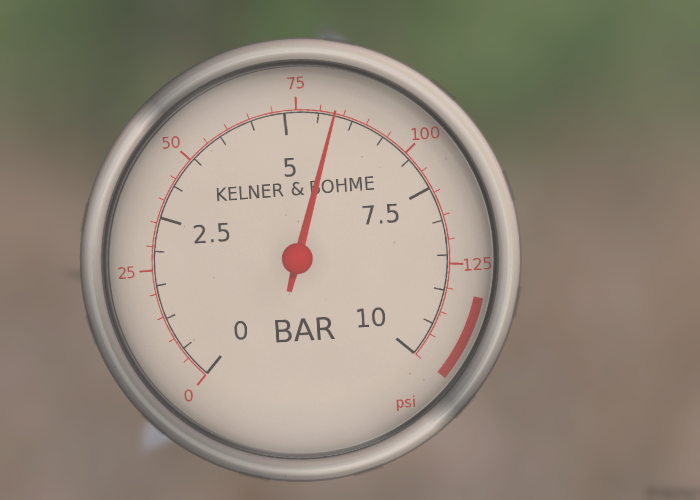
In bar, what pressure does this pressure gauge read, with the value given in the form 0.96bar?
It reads 5.75bar
